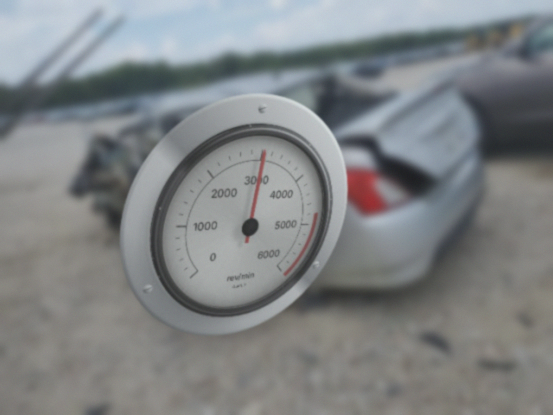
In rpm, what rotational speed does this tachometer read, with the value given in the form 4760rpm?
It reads 3000rpm
